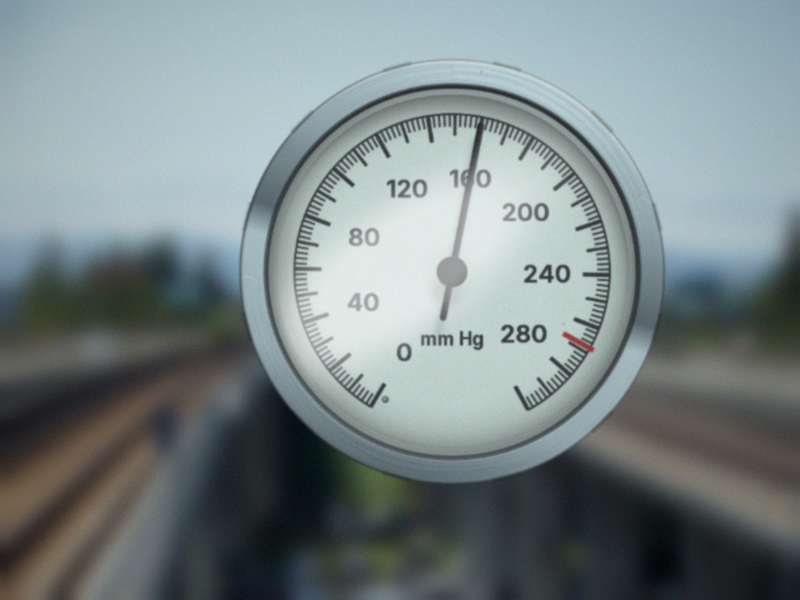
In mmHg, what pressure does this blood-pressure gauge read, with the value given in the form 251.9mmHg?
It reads 160mmHg
